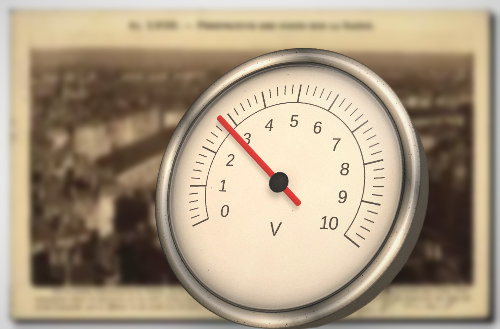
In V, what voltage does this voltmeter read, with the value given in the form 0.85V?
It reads 2.8V
